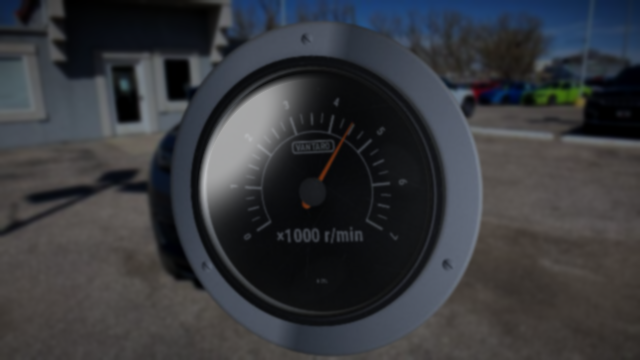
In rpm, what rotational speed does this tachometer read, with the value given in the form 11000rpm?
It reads 4500rpm
